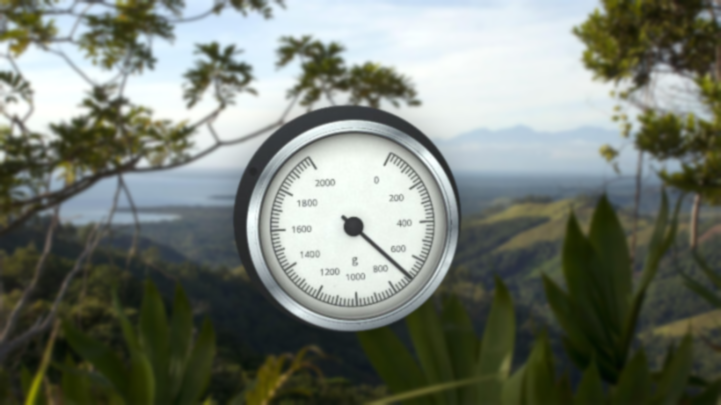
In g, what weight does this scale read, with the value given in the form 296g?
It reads 700g
